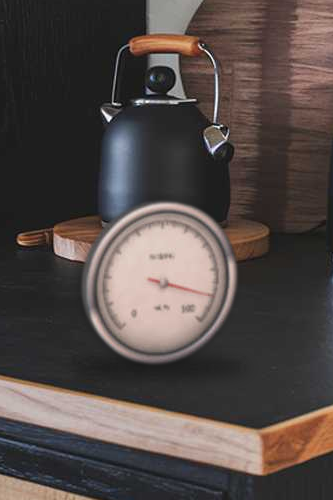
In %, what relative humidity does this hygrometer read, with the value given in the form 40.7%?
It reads 90%
